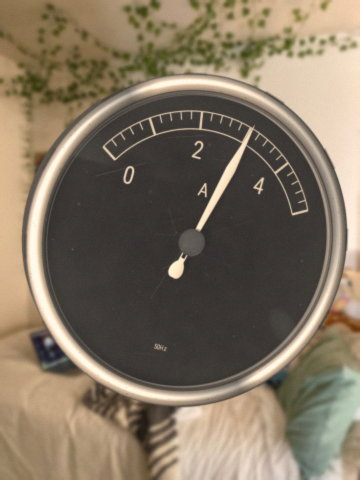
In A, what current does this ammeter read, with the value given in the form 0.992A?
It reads 3A
